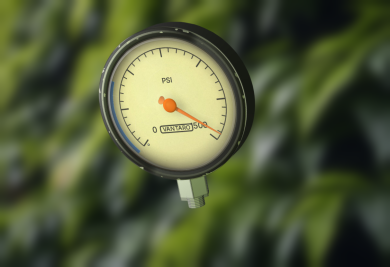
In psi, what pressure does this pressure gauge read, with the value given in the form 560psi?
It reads 1450psi
